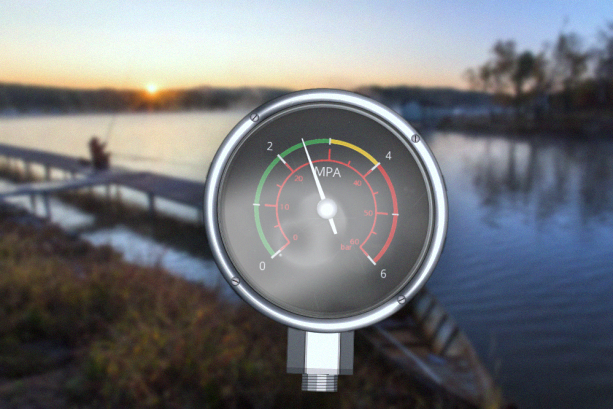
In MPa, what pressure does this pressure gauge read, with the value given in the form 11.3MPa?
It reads 2.5MPa
